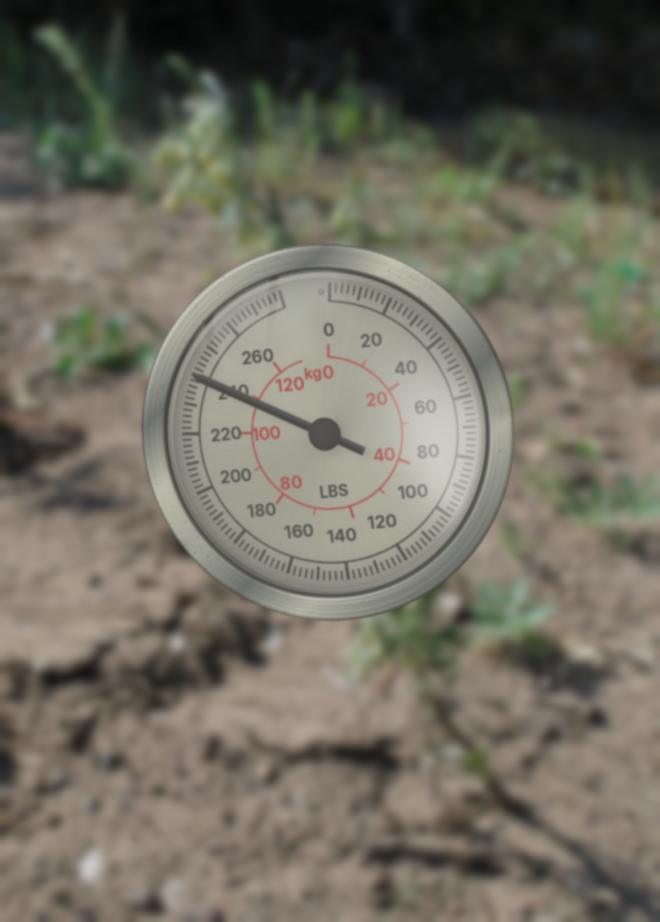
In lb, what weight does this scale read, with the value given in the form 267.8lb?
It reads 240lb
